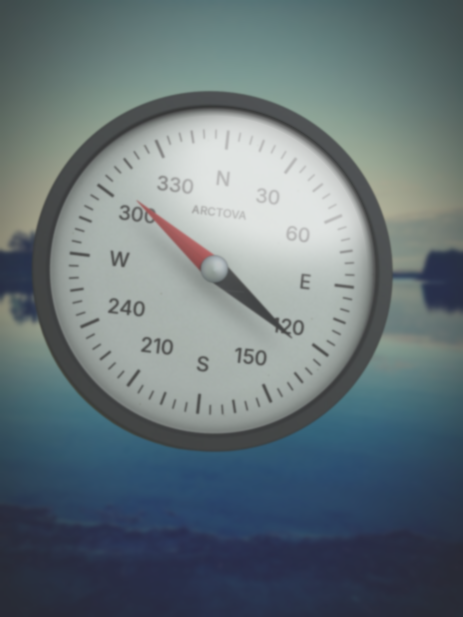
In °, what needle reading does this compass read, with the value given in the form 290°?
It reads 305°
